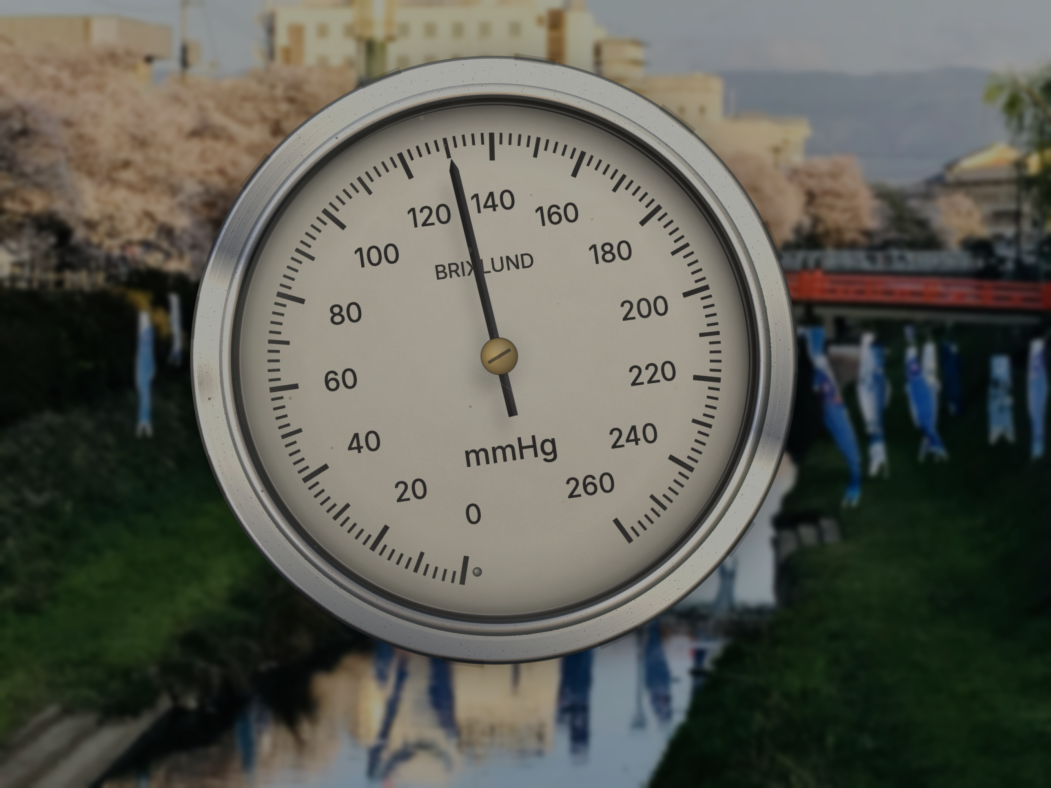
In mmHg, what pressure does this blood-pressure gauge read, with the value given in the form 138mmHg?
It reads 130mmHg
